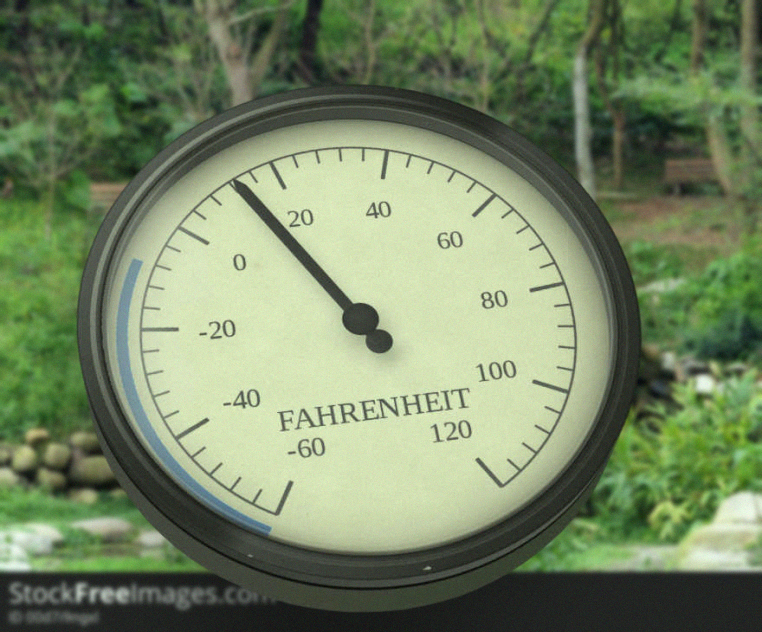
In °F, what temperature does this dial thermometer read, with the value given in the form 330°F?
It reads 12°F
